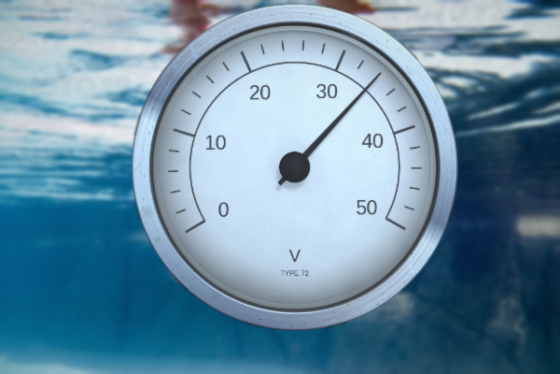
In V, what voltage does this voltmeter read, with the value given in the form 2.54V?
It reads 34V
